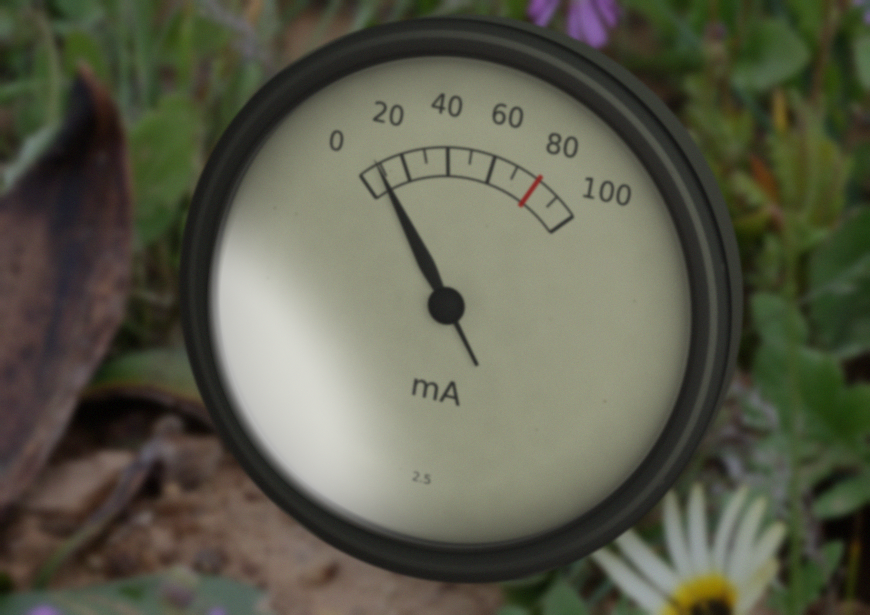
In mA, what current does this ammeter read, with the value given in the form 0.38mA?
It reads 10mA
